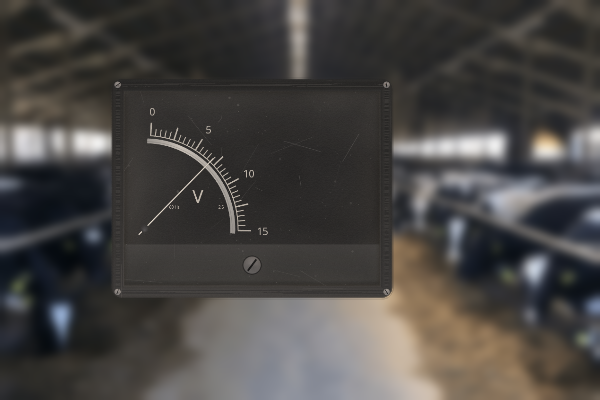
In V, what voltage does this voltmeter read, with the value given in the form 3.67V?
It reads 7V
